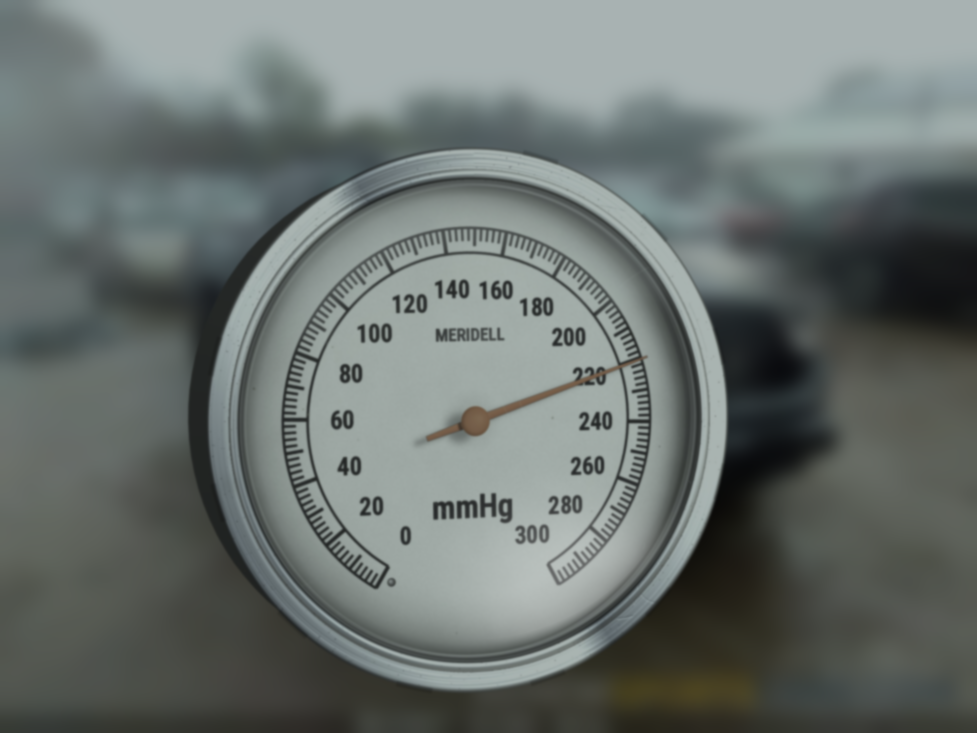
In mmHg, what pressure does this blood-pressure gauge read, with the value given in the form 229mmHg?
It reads 220mmHg
